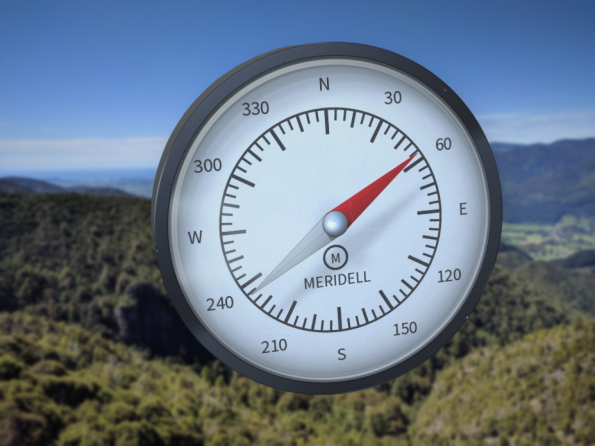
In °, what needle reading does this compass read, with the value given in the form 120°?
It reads 55°
